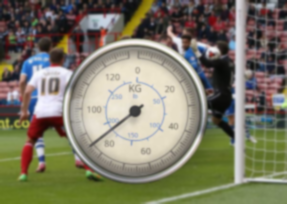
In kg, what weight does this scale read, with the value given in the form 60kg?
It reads 85kg
